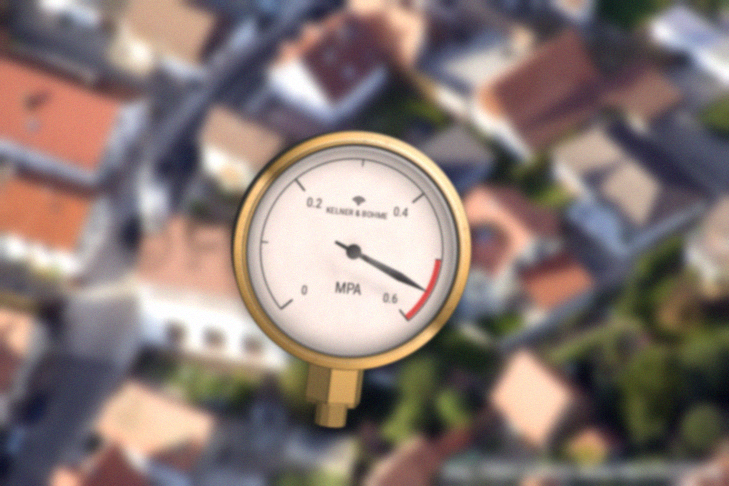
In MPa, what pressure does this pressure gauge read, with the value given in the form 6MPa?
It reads 0.55MPa
